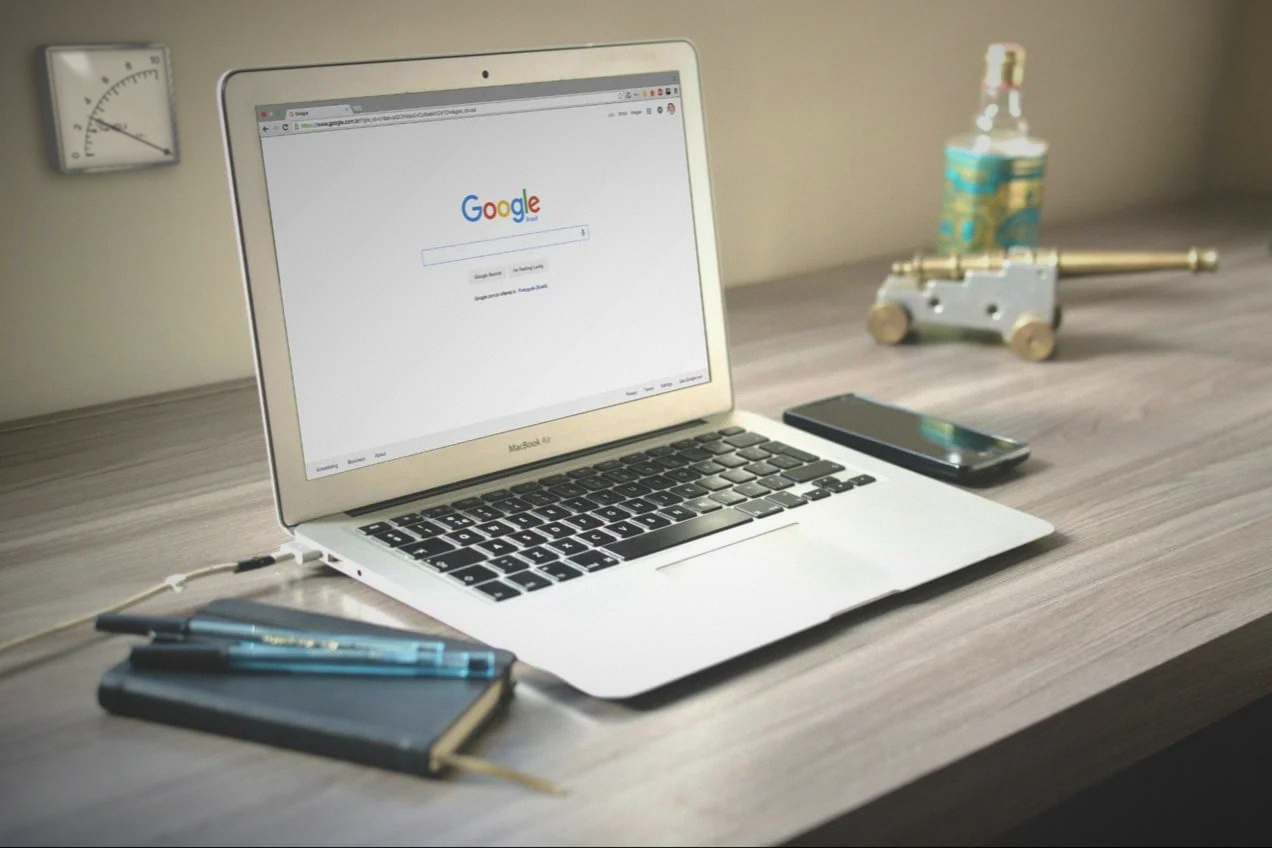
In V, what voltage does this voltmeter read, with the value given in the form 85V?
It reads 3V
